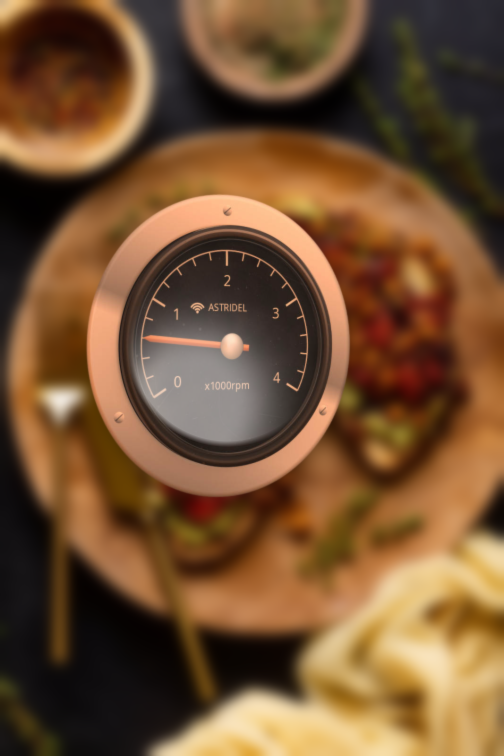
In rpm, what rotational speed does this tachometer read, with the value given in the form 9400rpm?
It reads 600rpm
